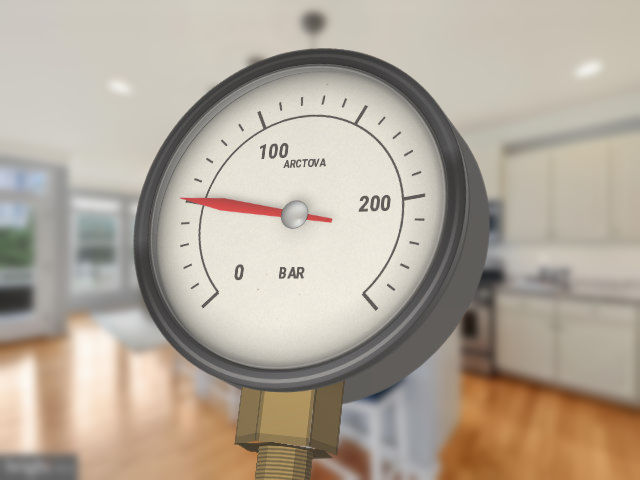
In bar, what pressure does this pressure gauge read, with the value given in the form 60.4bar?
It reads 50bar
